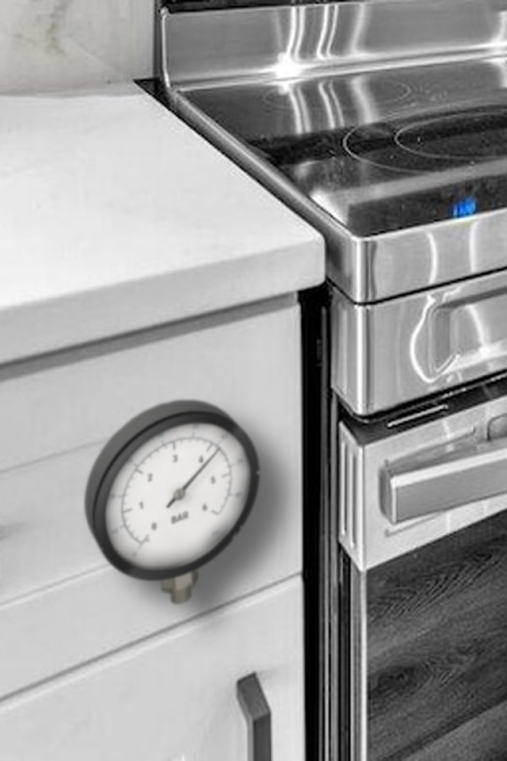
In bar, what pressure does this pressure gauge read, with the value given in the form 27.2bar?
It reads 4.2bar
